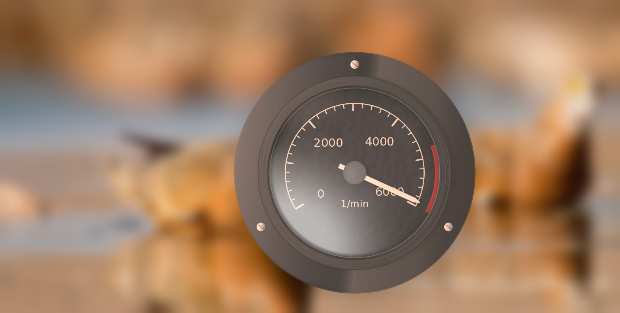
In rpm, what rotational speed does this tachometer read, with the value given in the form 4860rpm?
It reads 5900rpm
